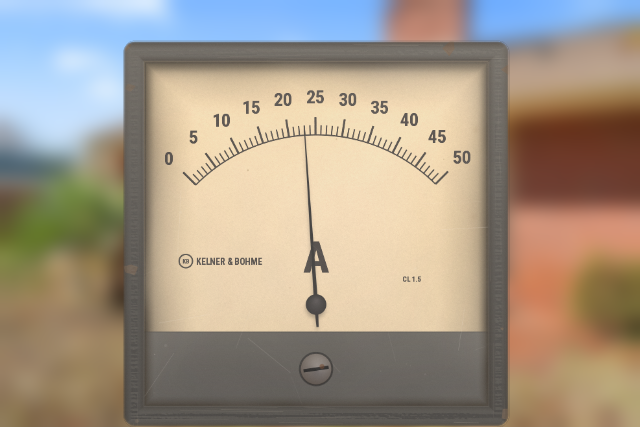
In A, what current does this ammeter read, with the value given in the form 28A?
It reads 23A
